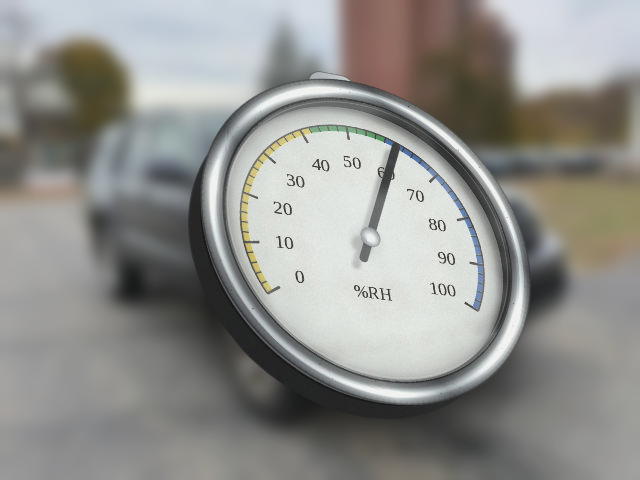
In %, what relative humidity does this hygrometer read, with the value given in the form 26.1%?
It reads 60%
